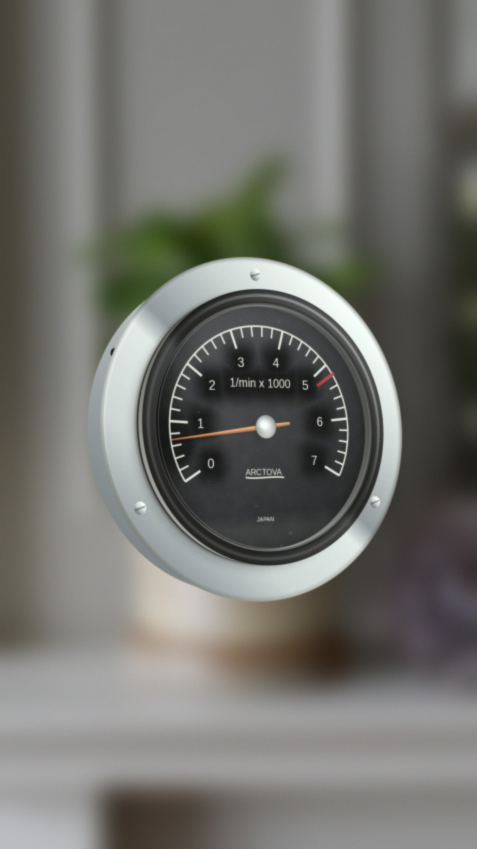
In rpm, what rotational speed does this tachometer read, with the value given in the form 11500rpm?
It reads 700rpm
